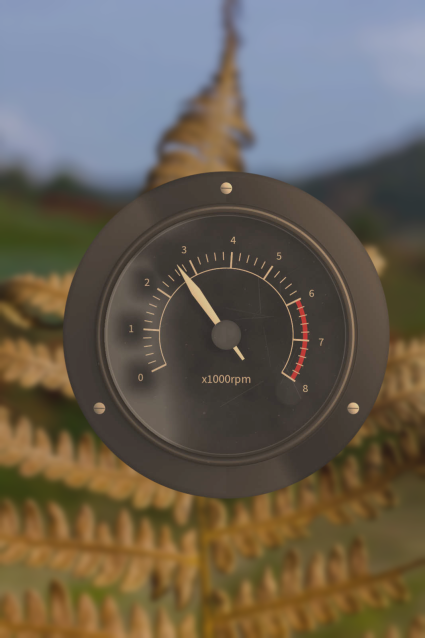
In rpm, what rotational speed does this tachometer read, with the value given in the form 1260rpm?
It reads 2700rpm
